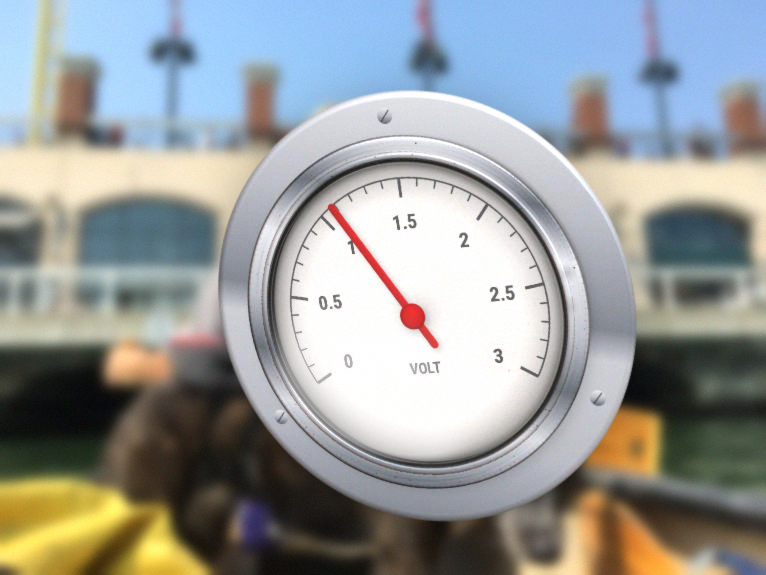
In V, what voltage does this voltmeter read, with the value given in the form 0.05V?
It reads 1.1V
